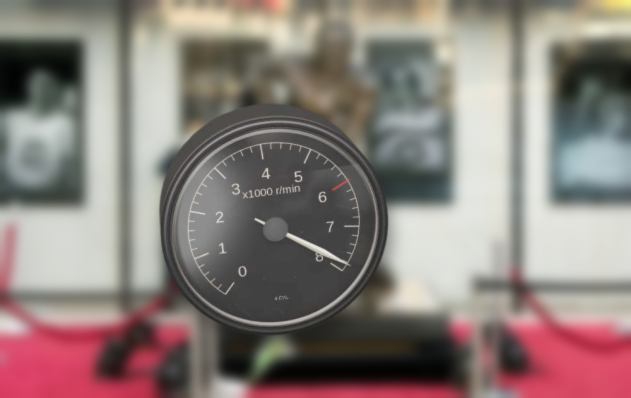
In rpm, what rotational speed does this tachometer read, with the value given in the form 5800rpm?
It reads 7800rpm
